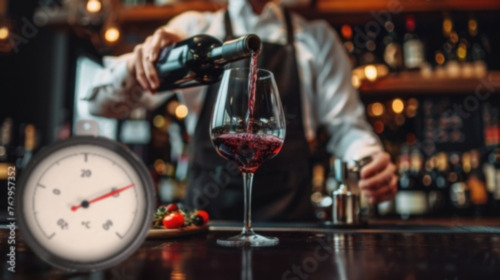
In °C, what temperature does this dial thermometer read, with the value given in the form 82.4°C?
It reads 40°C
